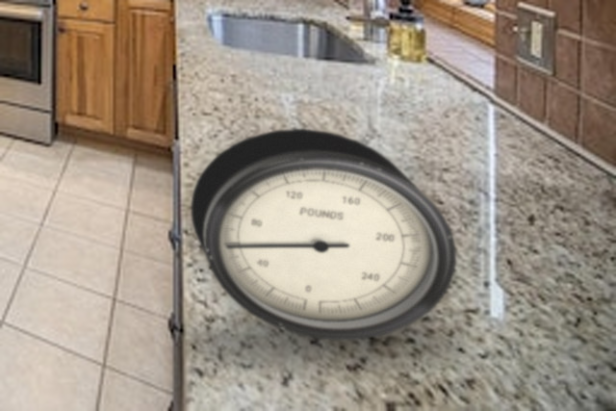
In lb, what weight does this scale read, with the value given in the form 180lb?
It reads 60lb
